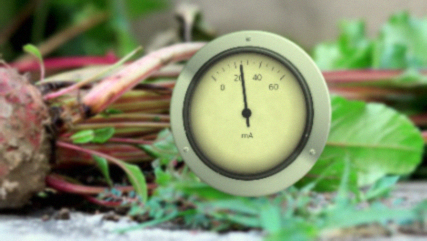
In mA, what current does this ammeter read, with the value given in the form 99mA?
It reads 25mA
